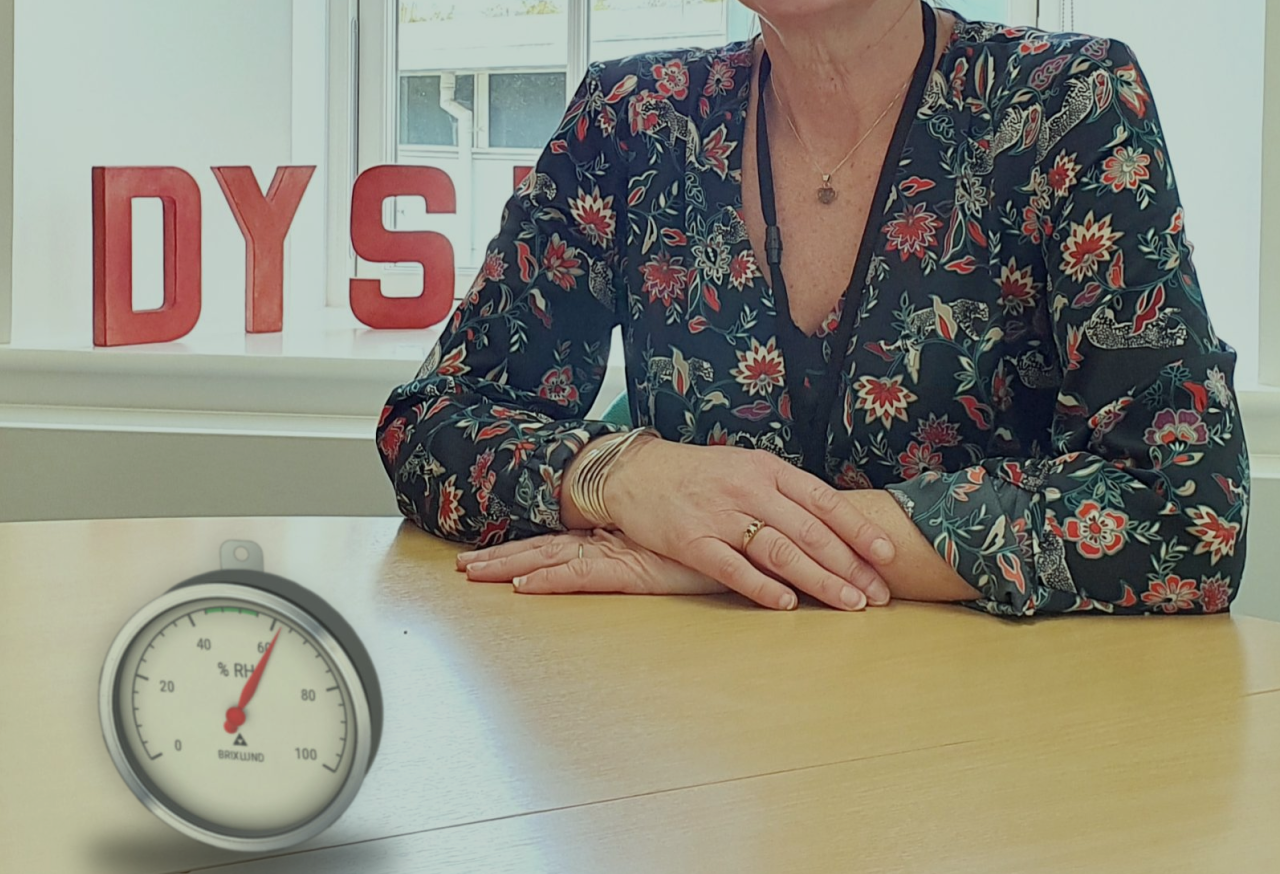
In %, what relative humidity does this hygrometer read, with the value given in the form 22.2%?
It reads 62%
